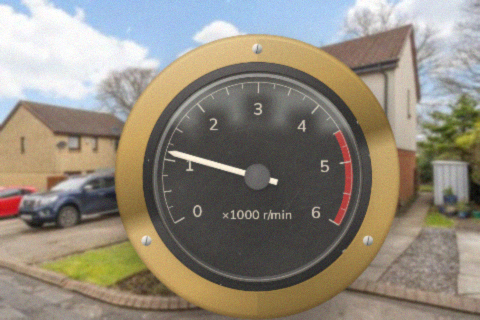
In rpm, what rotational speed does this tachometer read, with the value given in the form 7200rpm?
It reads 1125rpm
